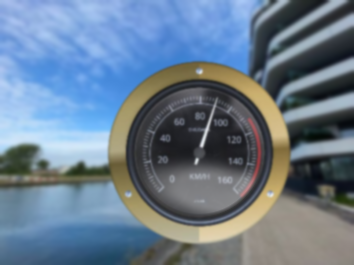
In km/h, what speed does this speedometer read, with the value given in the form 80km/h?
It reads 90km/h
